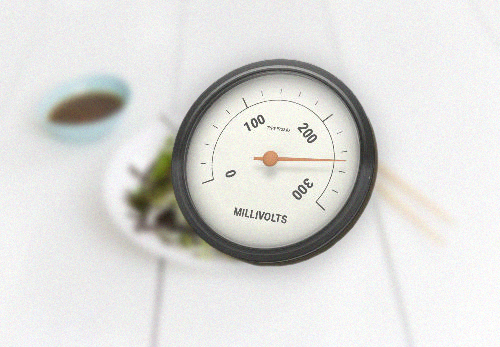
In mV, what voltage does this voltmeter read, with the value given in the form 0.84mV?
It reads 250mV
